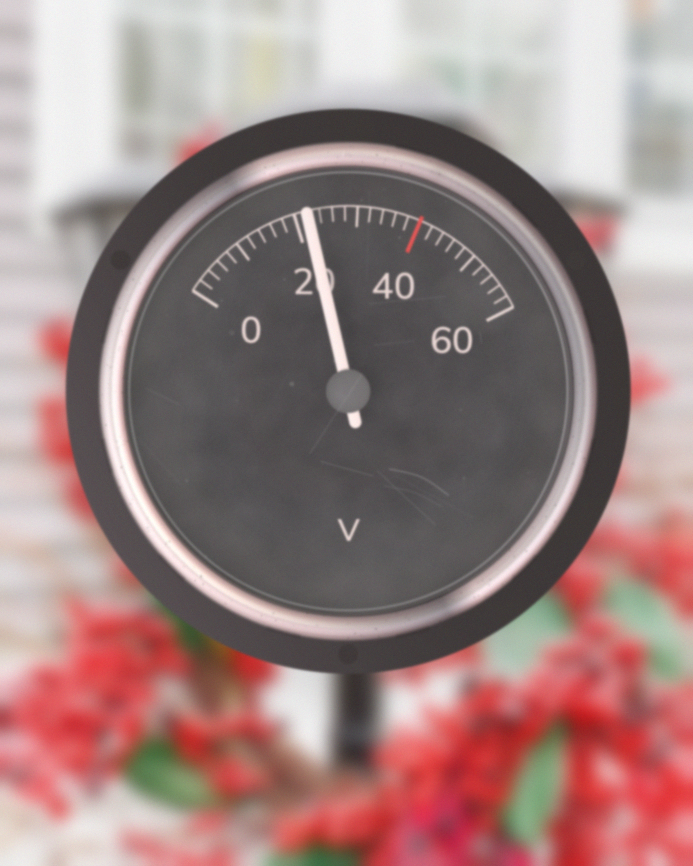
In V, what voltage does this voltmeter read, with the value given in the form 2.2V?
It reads 22V
